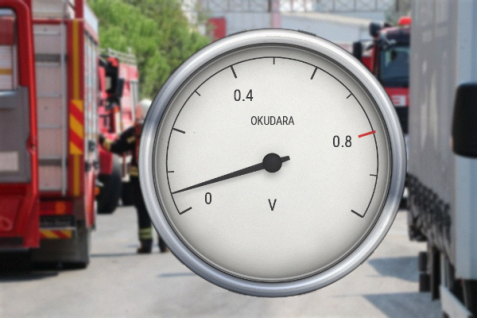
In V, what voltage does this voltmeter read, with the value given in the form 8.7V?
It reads 0.05V
